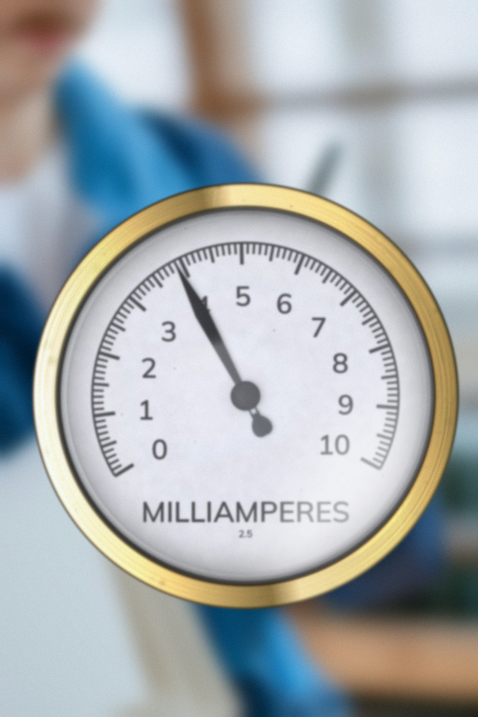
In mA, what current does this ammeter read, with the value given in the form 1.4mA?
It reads 3.9mA
